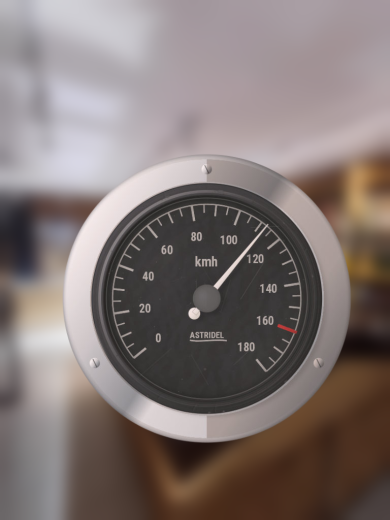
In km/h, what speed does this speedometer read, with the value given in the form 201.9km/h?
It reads 112.5km/h
